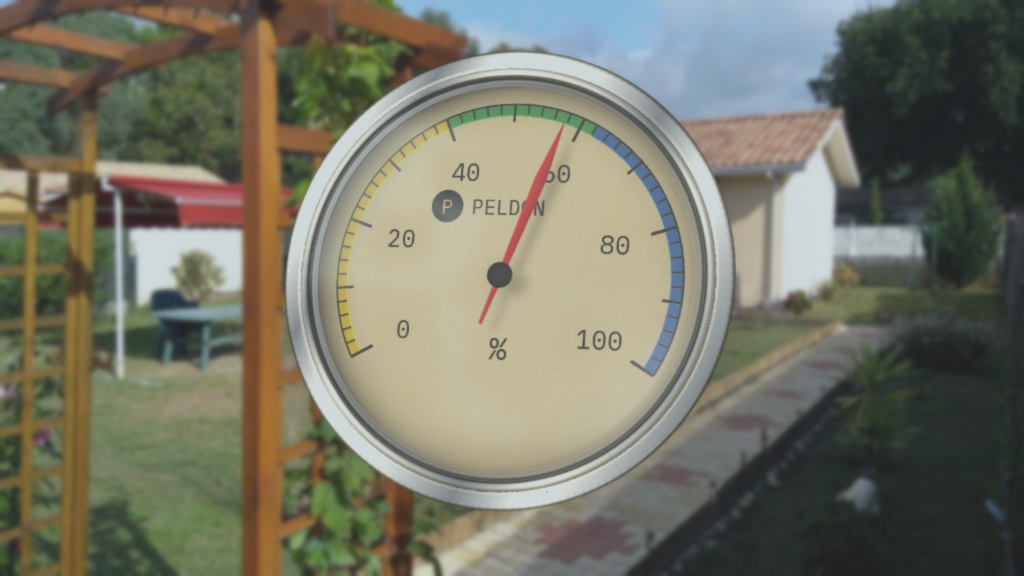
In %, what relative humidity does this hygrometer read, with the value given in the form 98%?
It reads 58%
